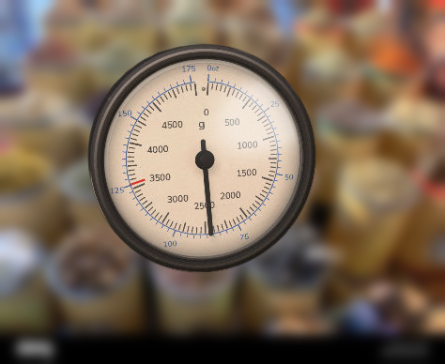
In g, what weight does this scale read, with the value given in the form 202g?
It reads 2450g
